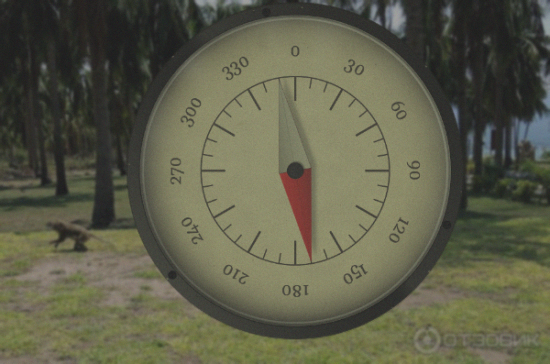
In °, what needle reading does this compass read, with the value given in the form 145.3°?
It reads 170°
